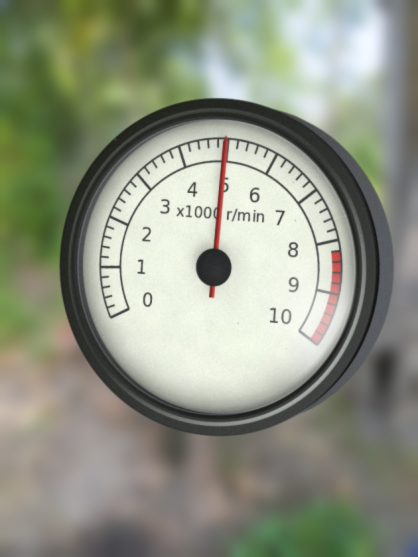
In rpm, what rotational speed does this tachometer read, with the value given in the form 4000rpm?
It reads 5000rpm
